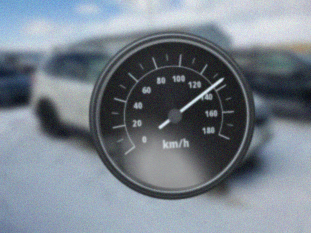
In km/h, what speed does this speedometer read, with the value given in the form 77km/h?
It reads 135km/h
